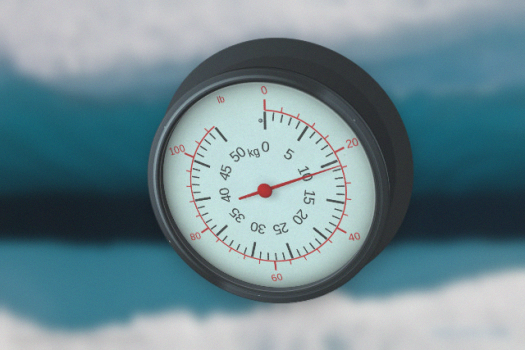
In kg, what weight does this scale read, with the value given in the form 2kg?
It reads 10.5kg
